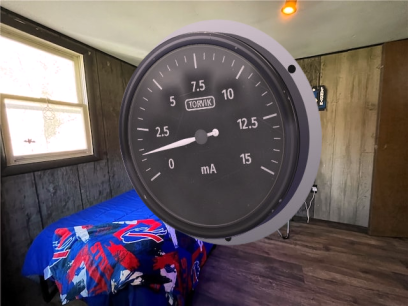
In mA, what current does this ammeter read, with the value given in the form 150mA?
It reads 1.25mA
